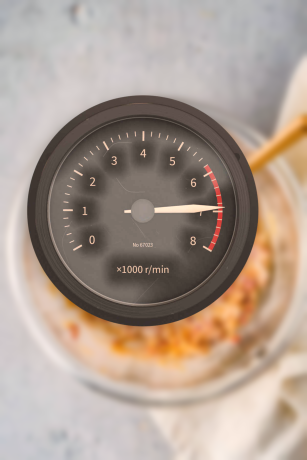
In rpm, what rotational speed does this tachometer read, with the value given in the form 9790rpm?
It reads 6900rpm
